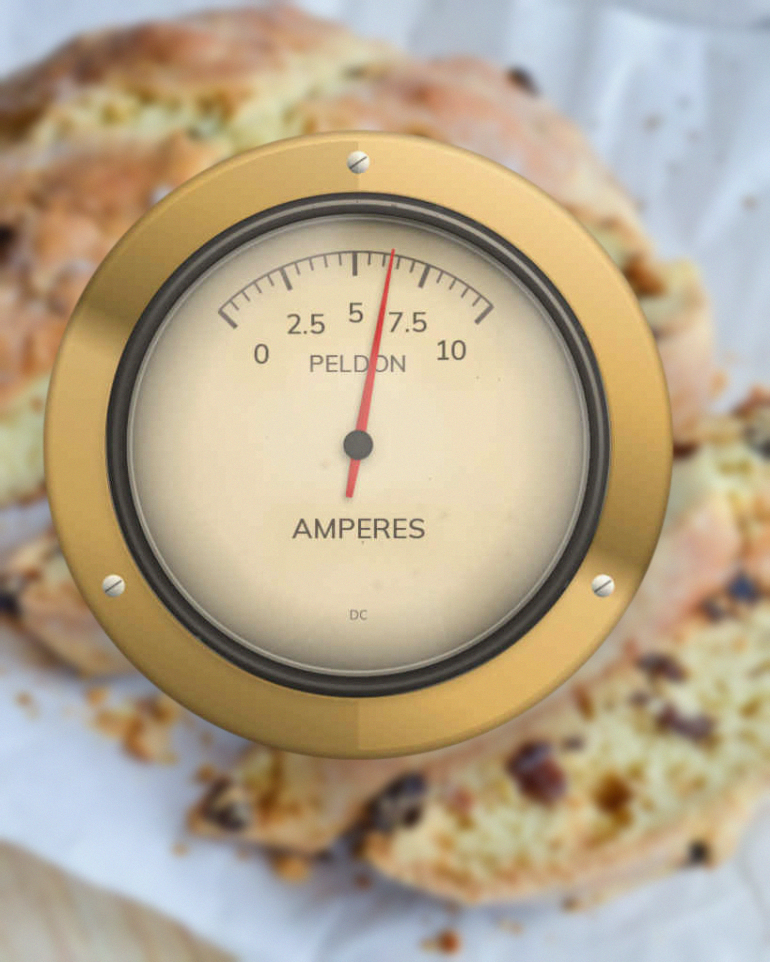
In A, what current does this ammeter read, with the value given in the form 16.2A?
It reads 6.25A
